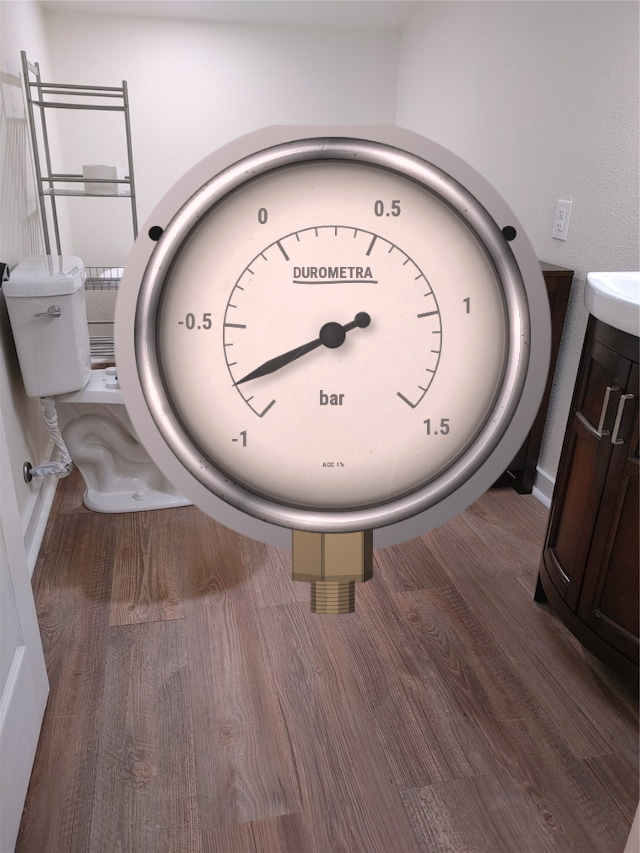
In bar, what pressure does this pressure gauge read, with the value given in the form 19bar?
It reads -0.8bar
